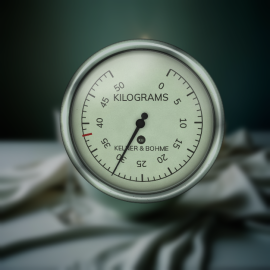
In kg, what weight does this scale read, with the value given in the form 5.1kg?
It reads 30kg
